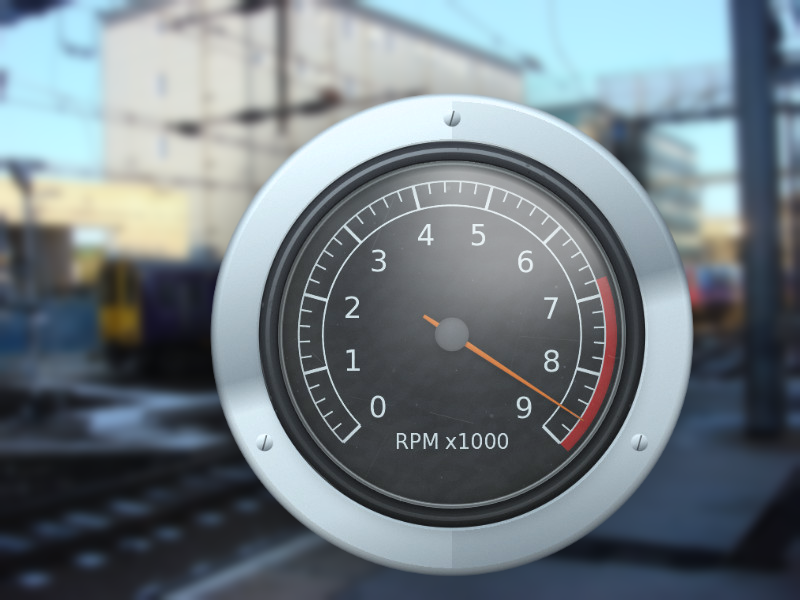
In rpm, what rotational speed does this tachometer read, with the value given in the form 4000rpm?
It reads 8600rpm
